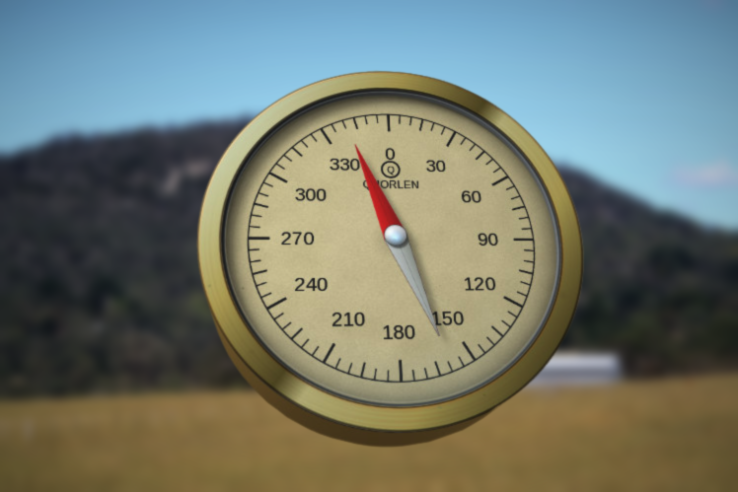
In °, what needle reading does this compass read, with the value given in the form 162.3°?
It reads 340°
